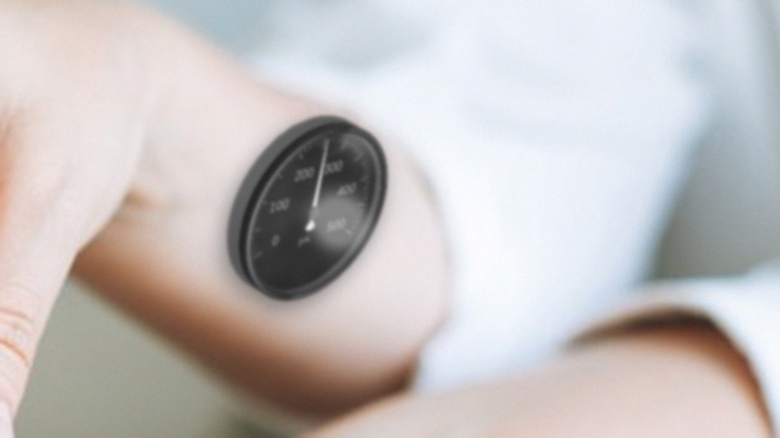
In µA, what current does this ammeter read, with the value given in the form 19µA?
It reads 250µA
